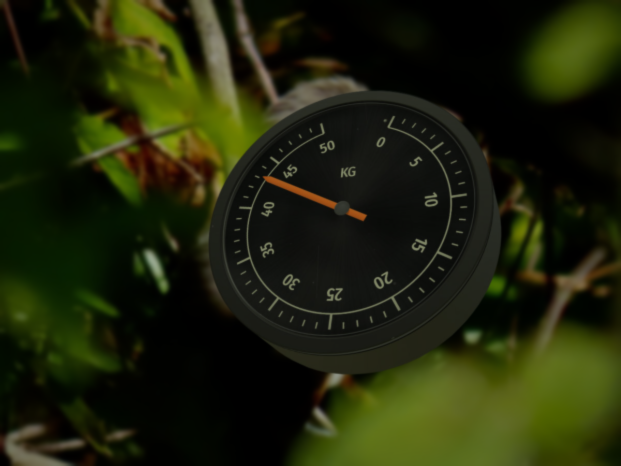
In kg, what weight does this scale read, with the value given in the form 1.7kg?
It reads 43kg
